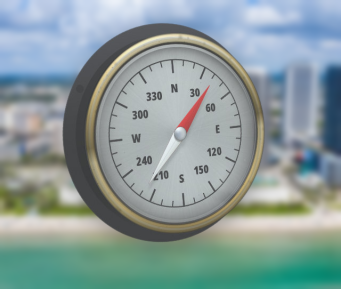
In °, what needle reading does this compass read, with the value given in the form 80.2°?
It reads 40°
